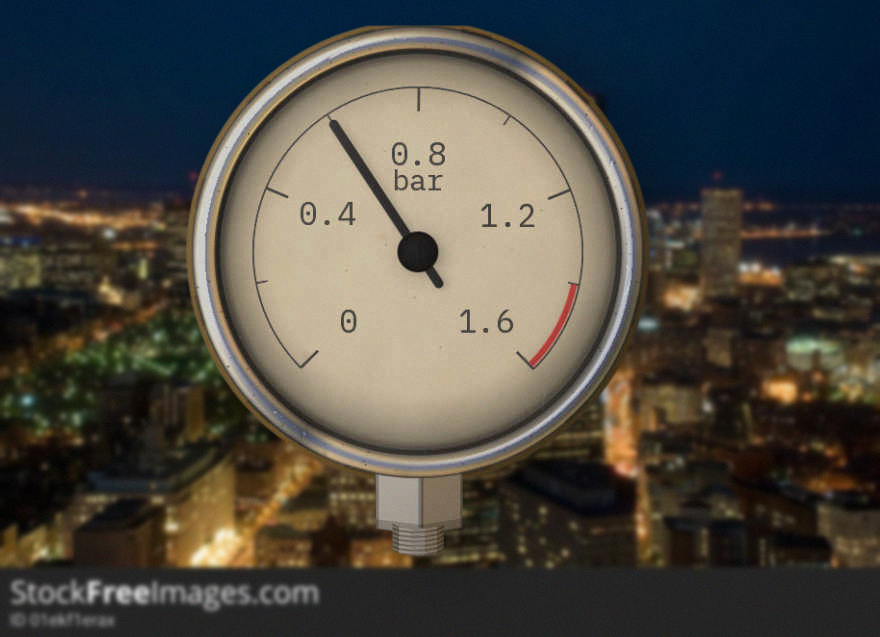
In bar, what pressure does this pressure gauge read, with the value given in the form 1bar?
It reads 0.6bar
